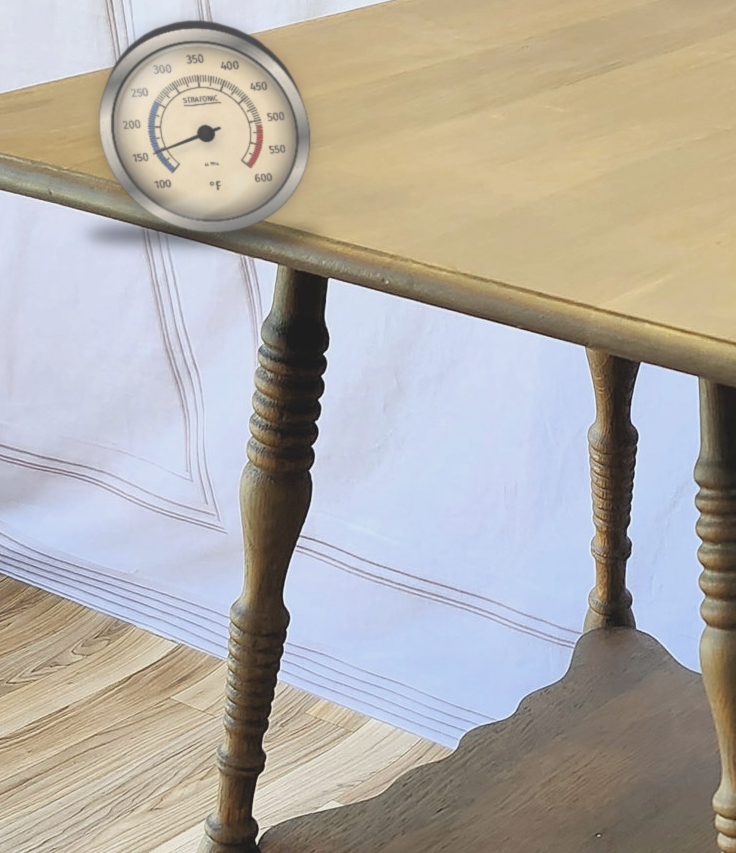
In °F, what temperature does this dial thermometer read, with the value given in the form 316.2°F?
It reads 150°F
